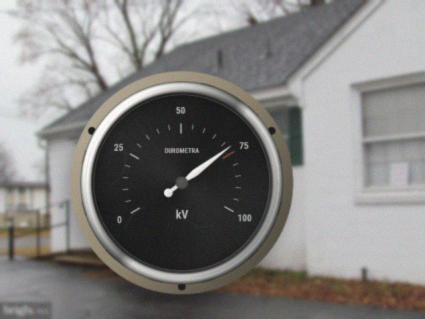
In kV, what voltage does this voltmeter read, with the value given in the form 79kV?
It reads 72.5kV
